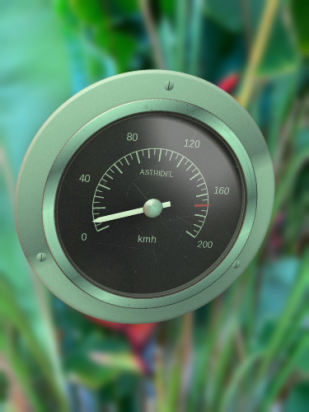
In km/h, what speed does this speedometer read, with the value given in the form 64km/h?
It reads 10km/h
